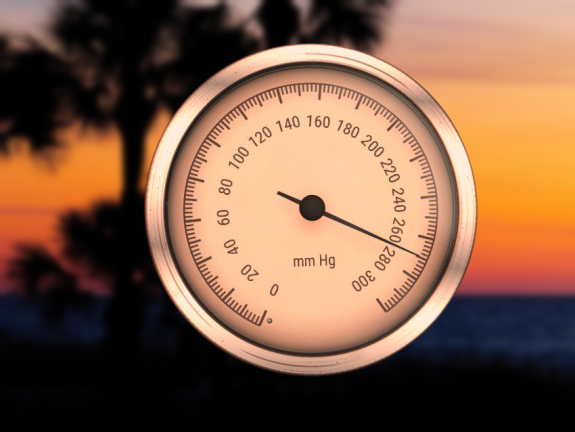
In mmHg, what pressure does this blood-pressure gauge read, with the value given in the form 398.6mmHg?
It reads 270mmHg
